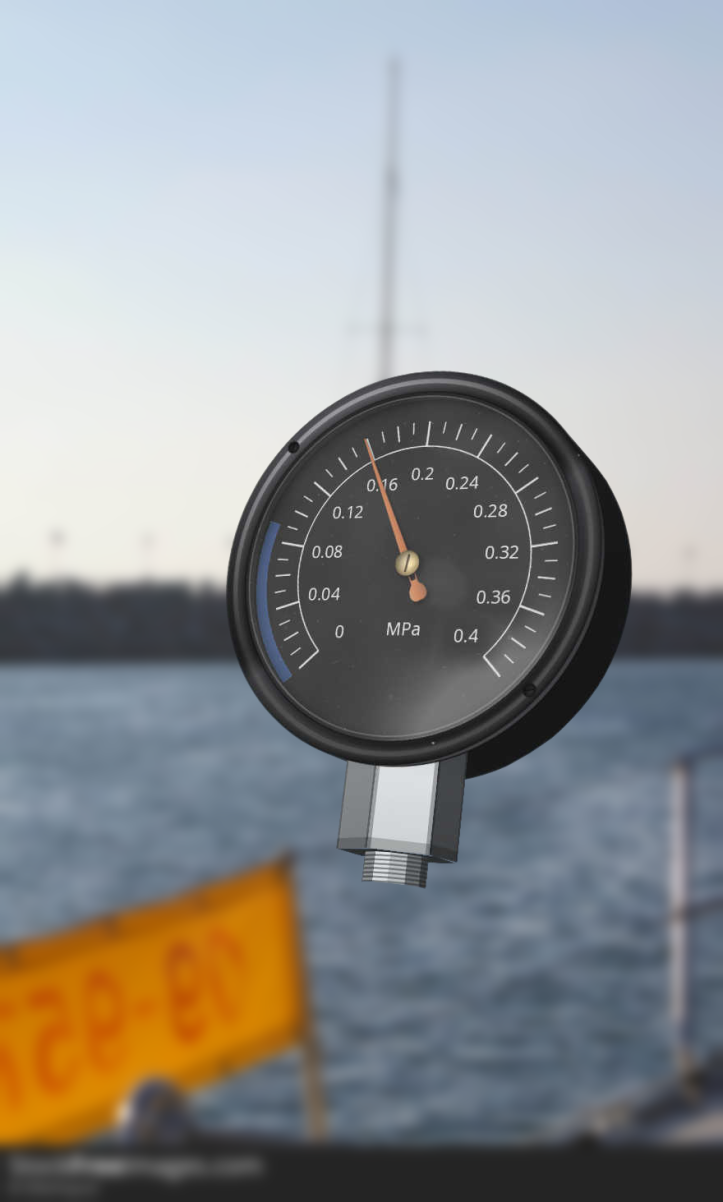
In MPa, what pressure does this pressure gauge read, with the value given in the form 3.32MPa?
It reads 0.16MPa
